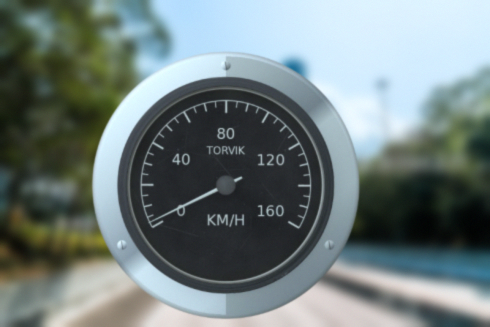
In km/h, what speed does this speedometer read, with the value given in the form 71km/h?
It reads 2.5km/h
